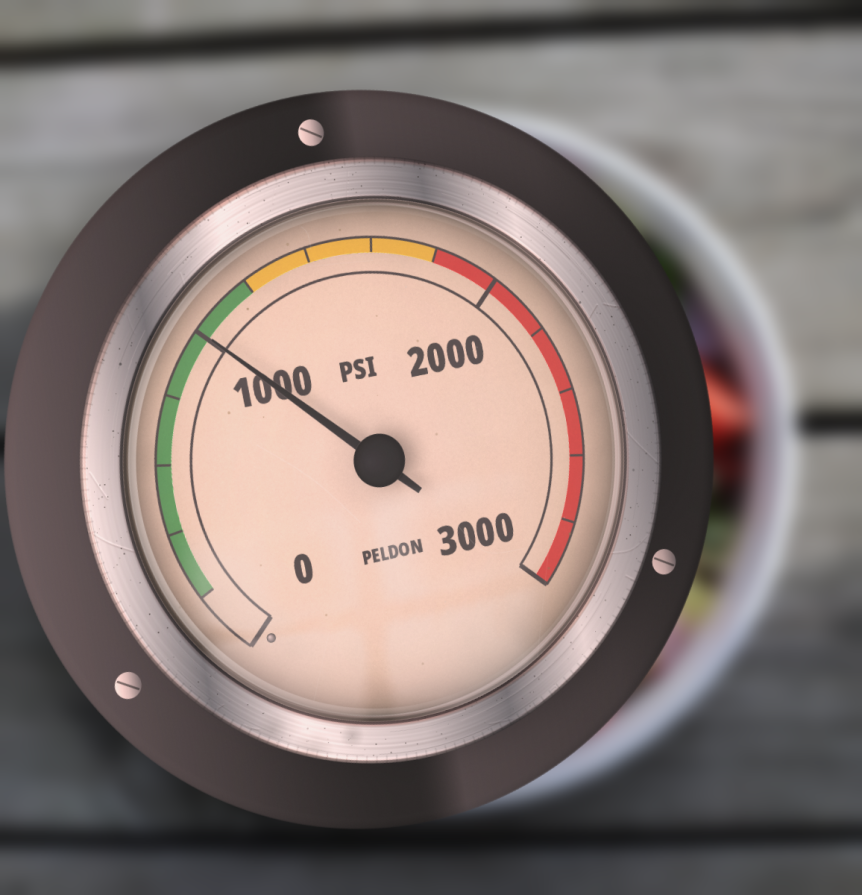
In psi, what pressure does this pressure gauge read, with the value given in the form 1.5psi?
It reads 1000psi
